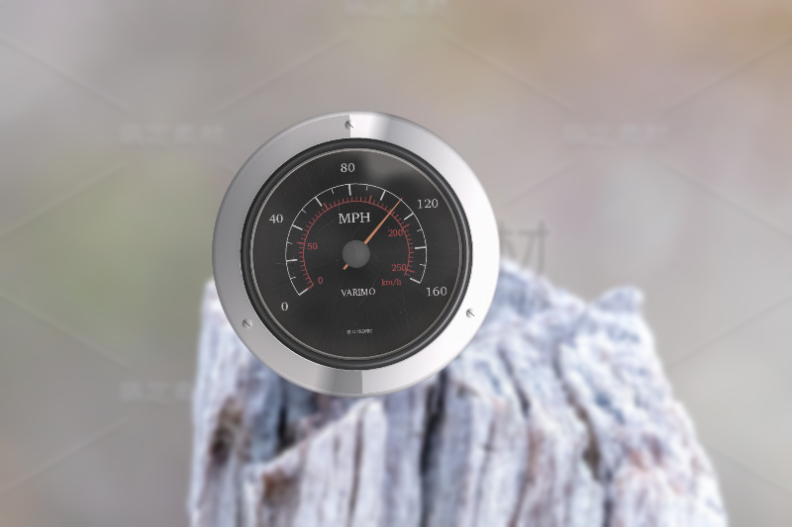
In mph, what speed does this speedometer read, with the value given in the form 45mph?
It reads 110mph
